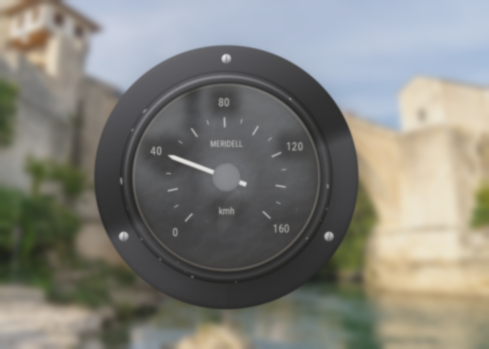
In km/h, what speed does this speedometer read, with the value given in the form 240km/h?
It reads 40km/h
